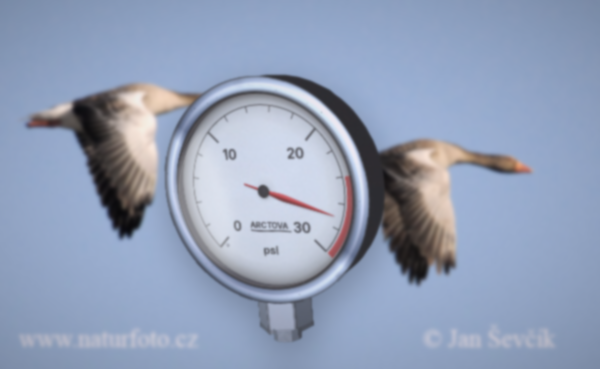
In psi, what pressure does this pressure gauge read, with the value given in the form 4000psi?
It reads 27psi
